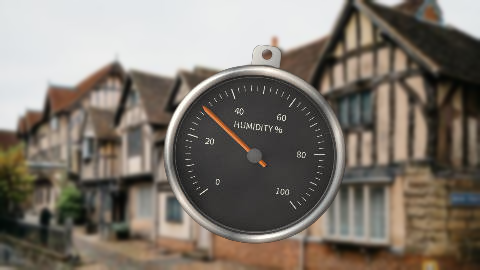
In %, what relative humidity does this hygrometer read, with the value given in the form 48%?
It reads 30%
